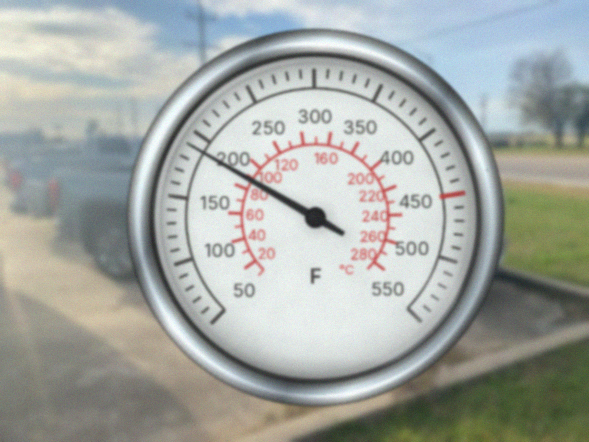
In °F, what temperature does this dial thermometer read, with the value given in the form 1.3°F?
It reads 190°F
